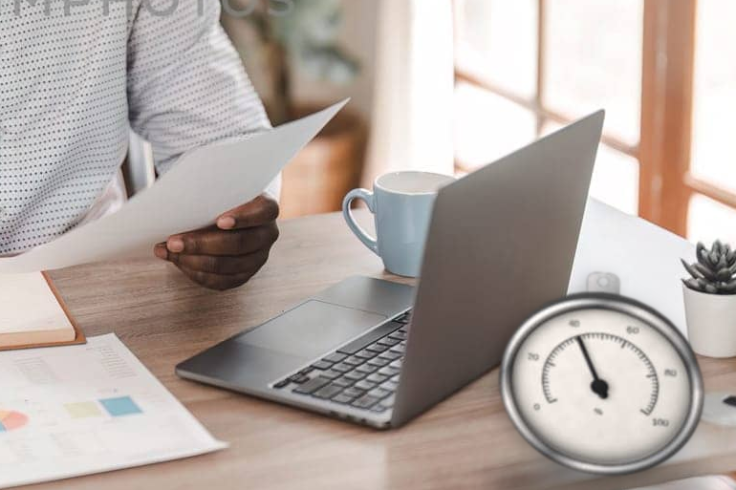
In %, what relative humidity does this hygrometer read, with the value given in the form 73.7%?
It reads 40%
